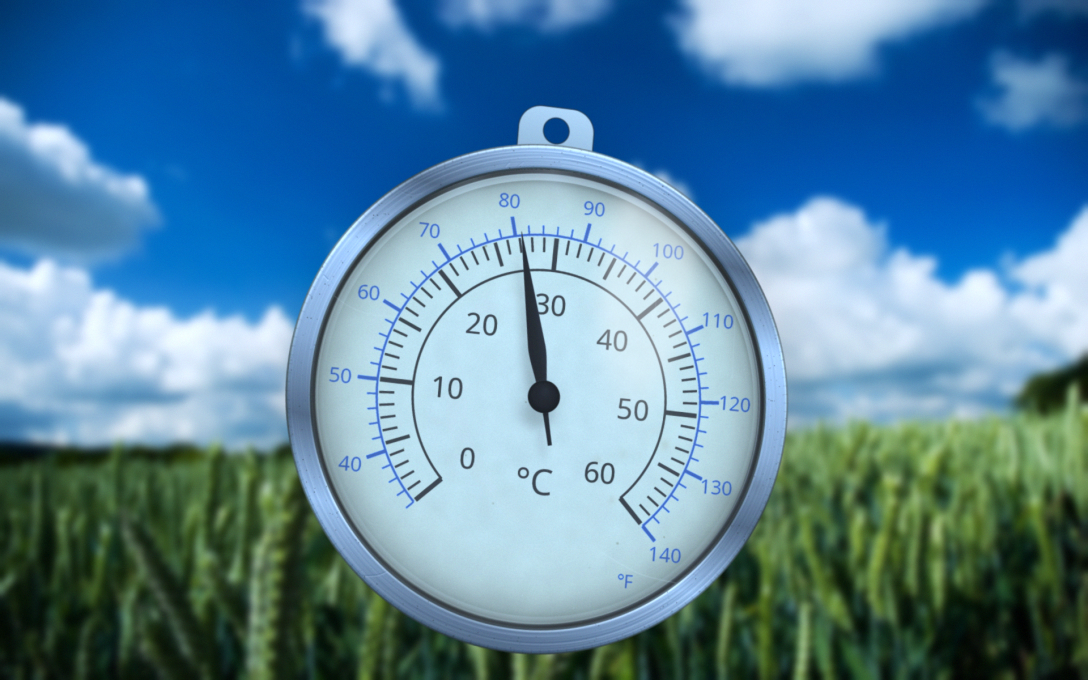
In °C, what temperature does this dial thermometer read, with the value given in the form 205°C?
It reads 27°C
